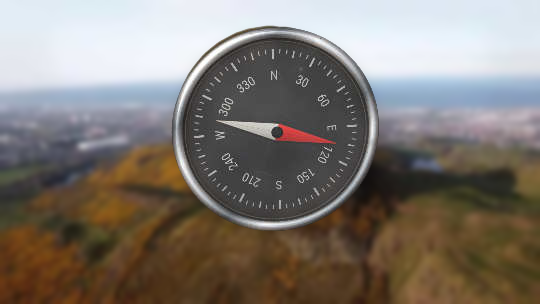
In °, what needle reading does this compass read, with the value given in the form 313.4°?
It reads 105°
